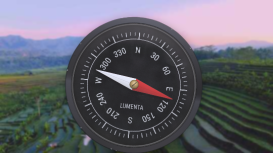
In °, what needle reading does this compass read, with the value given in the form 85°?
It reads 105°
